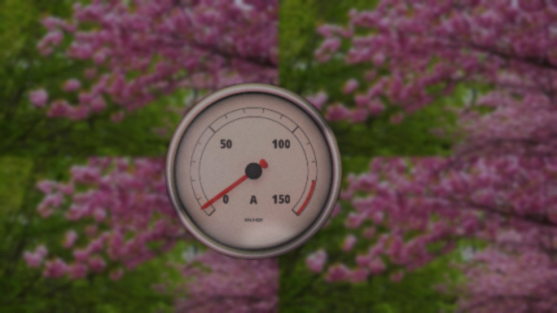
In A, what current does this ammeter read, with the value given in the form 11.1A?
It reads 5A
